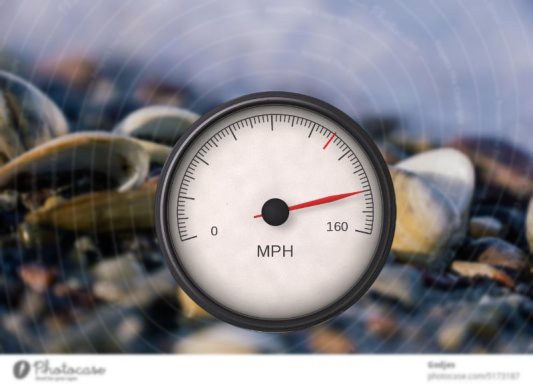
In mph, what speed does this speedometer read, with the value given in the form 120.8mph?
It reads 140mph
